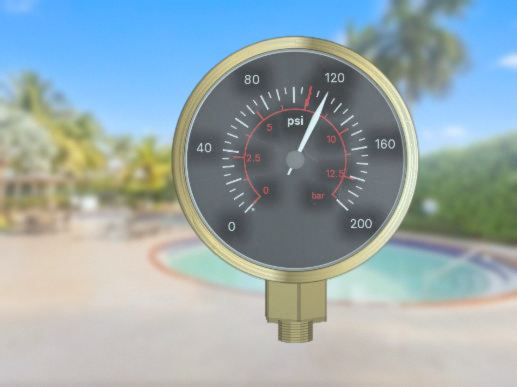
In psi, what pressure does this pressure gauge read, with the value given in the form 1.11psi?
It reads 120psi
